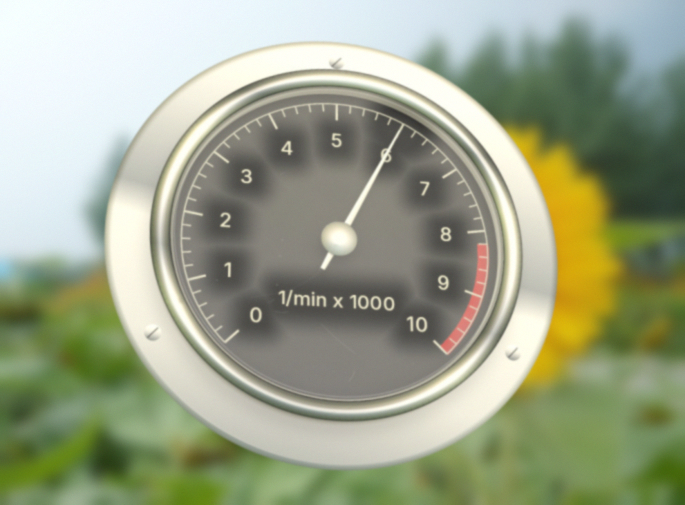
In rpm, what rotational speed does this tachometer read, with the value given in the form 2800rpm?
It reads 6000rpm
